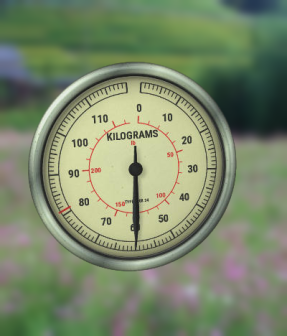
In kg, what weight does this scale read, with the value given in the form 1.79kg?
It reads 60kg
